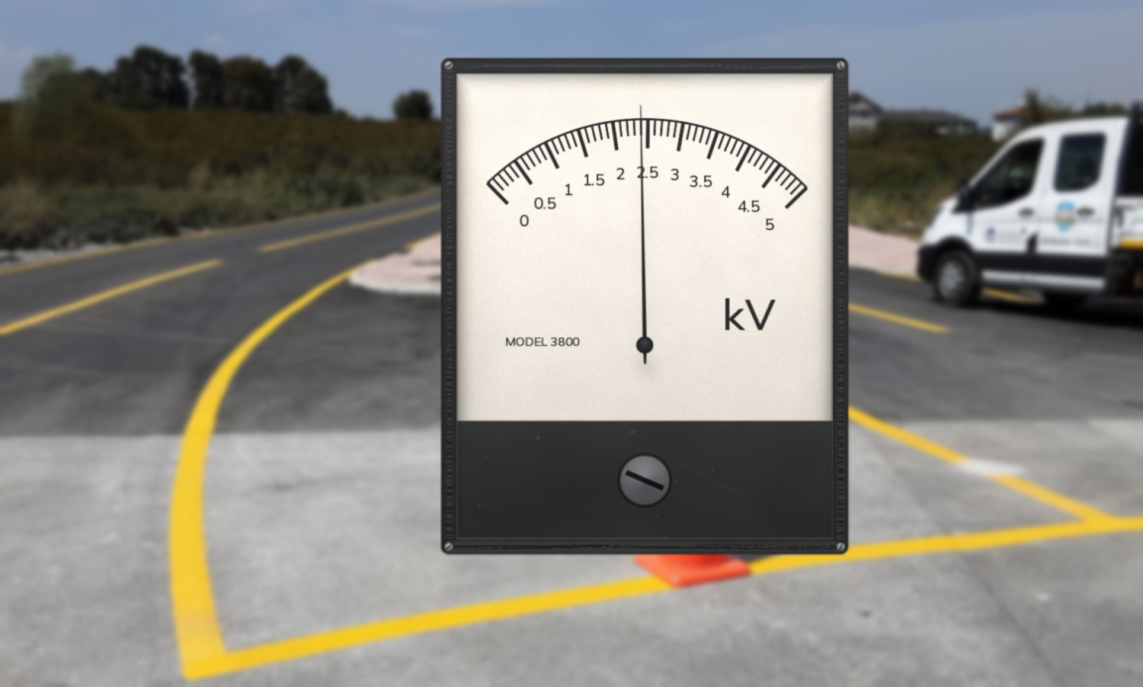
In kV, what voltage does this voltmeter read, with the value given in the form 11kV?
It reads 2.4kV
